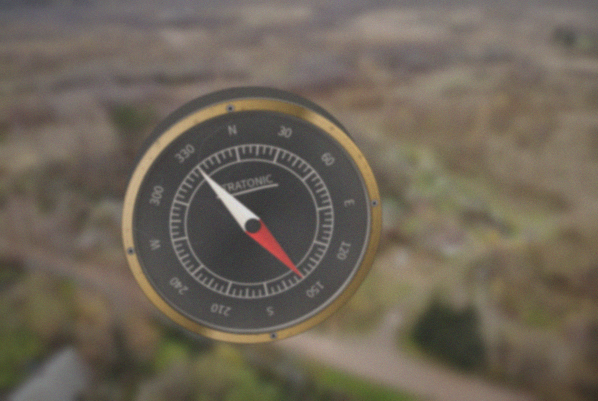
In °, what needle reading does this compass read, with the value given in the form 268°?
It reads 150°
